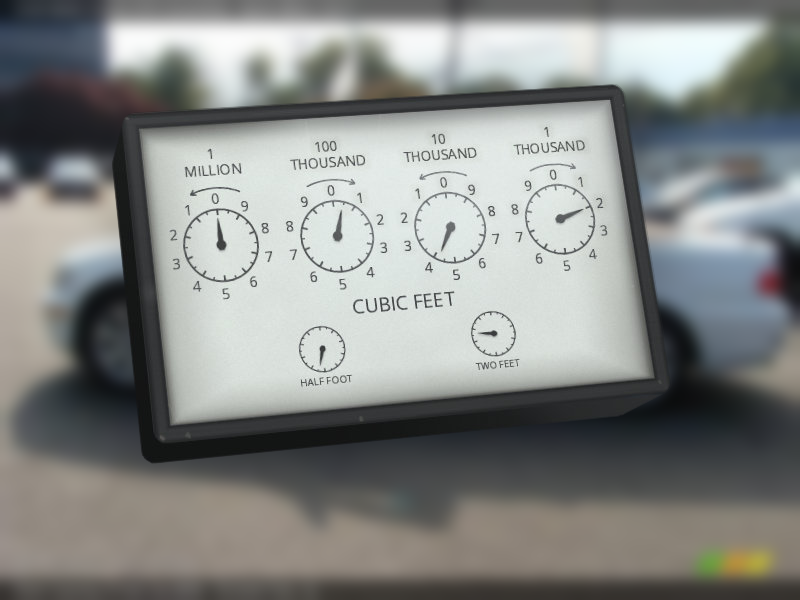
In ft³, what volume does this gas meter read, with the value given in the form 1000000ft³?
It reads 4200ft³
